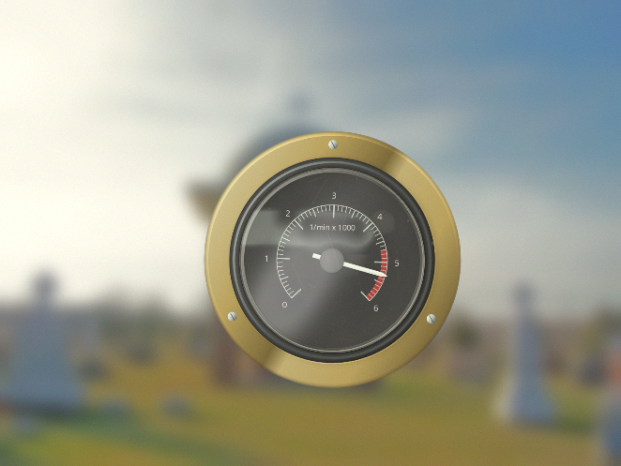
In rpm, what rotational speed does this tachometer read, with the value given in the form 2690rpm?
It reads 5300rpm
